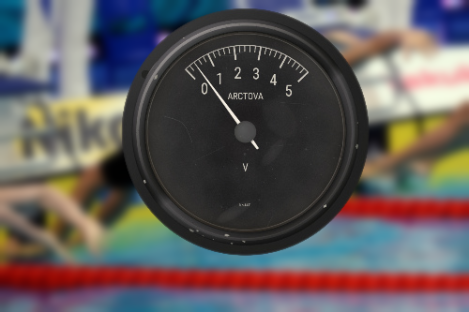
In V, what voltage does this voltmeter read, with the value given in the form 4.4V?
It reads 0.4V
